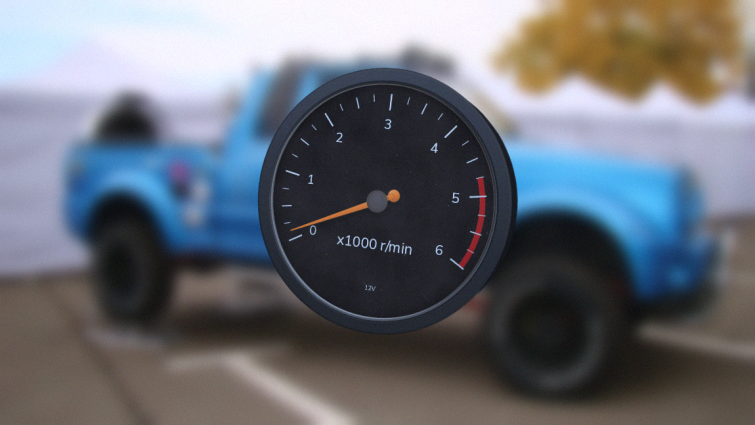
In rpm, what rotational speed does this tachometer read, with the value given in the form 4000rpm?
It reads 125rpm
